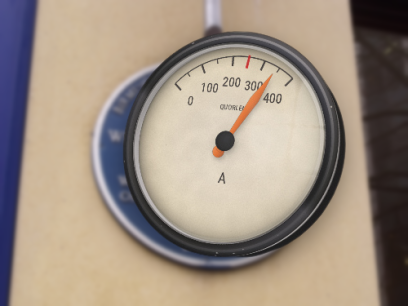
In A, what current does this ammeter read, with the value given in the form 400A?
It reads 350A
